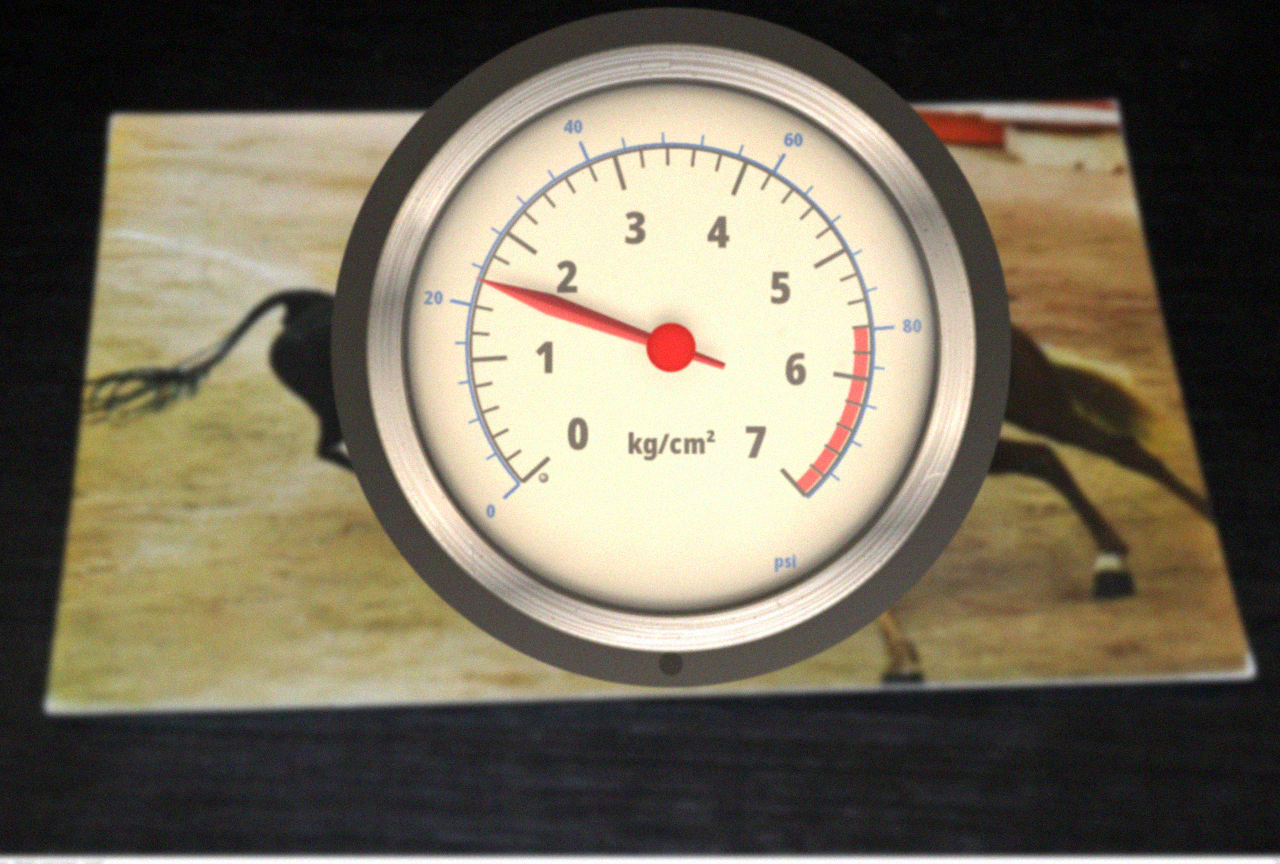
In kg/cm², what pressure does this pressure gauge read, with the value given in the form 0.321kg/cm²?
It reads 1.6kg/cm²
